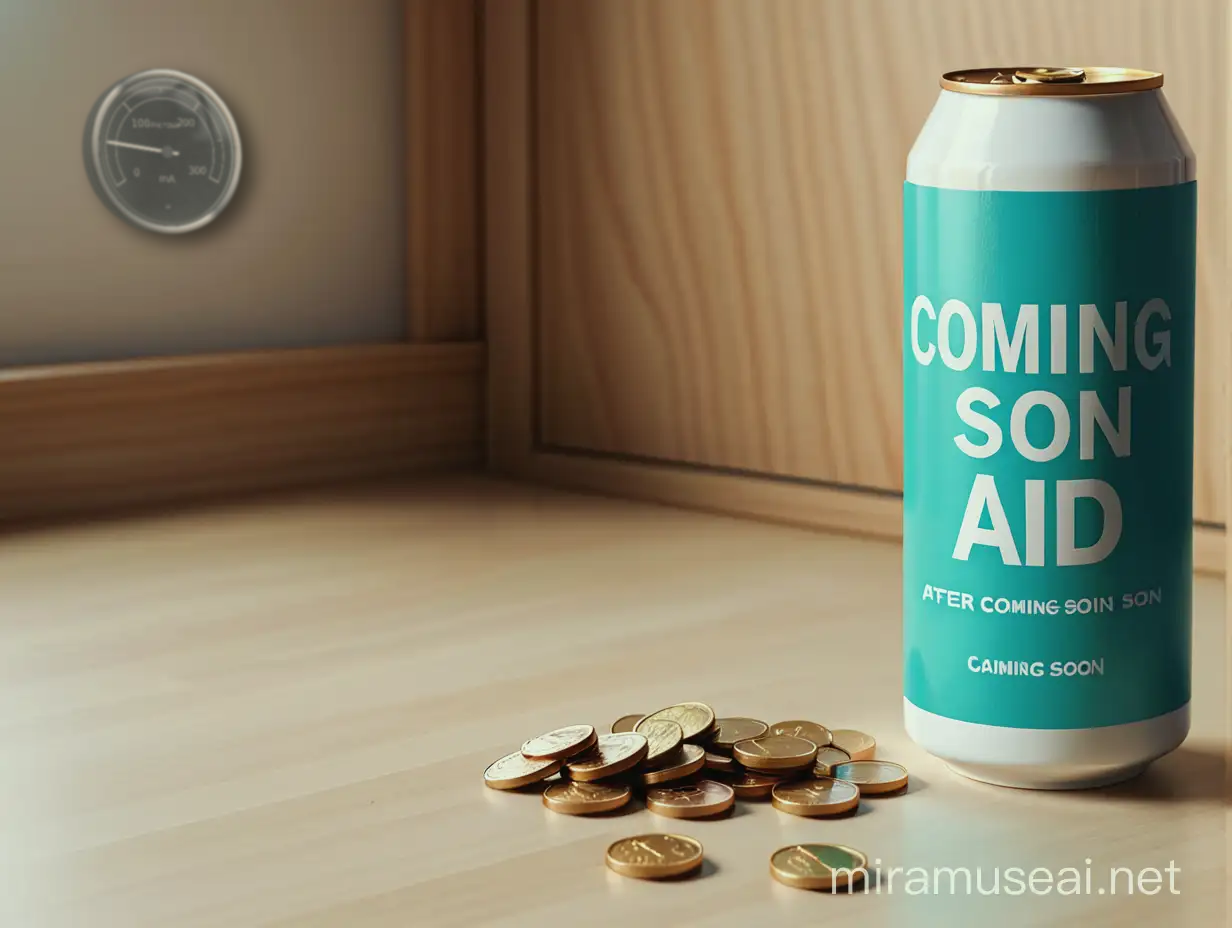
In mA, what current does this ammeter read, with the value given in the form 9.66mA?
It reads 50mA
